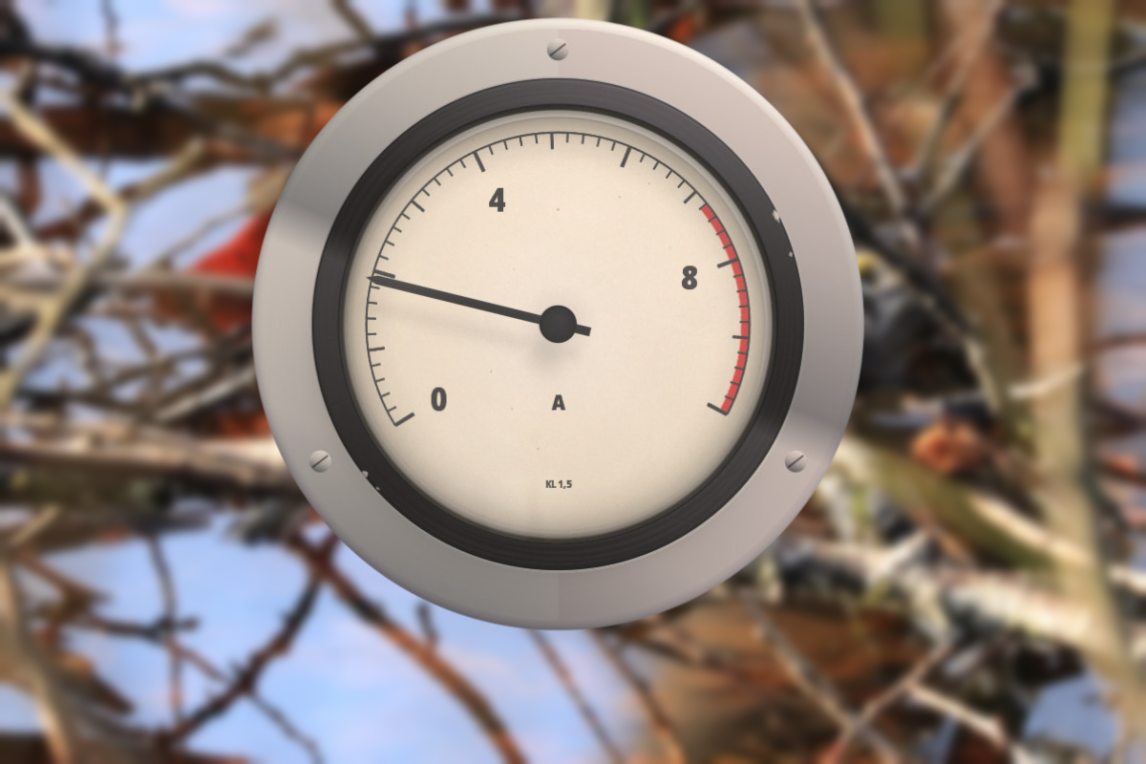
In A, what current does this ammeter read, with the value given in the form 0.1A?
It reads 1.9A
